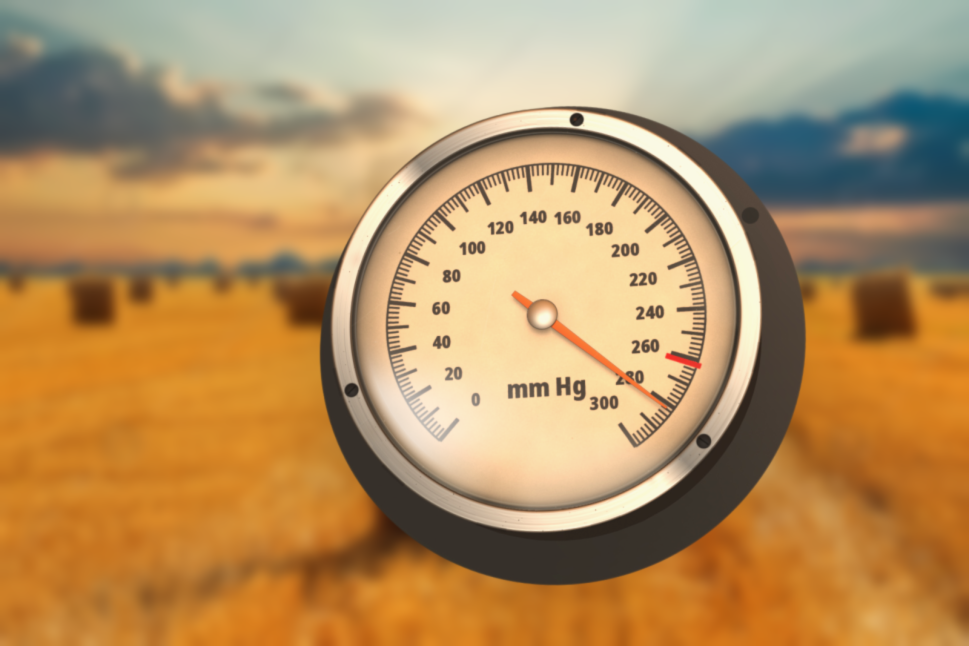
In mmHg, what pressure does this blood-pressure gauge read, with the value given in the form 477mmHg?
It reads 282mmHg
